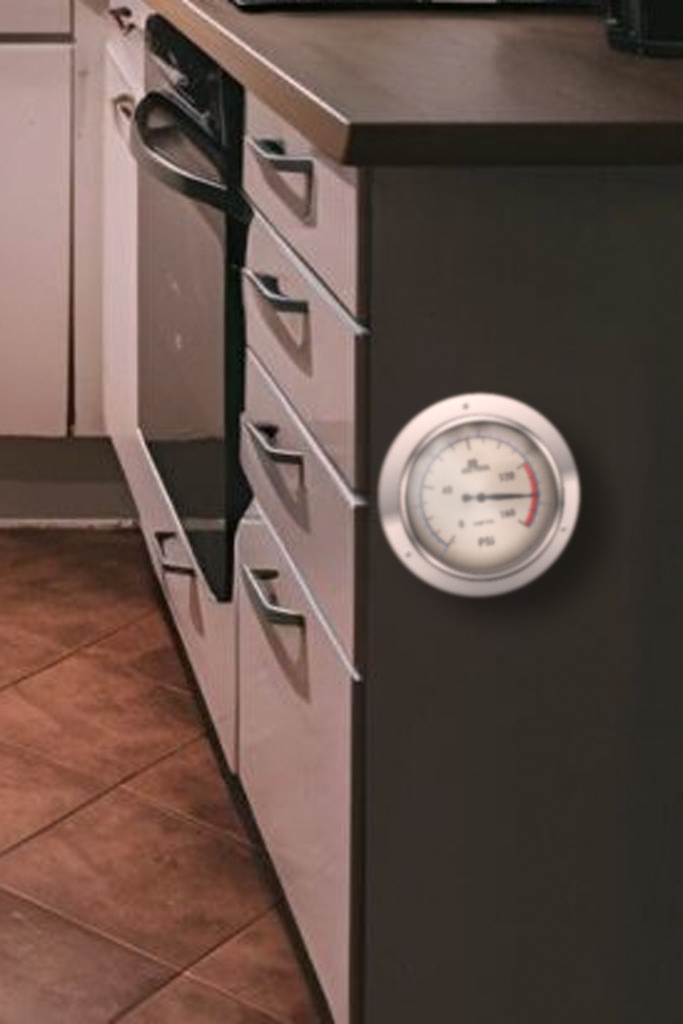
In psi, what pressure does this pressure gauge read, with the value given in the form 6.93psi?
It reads 140psi
